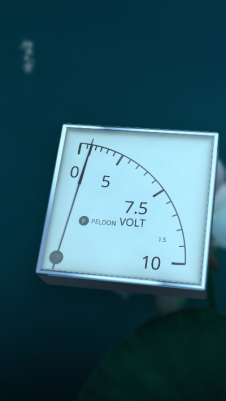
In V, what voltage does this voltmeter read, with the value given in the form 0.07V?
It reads 2.5V
